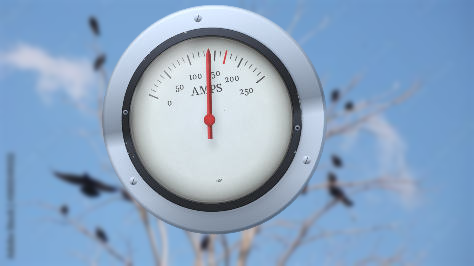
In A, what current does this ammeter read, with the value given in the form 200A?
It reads 140A
